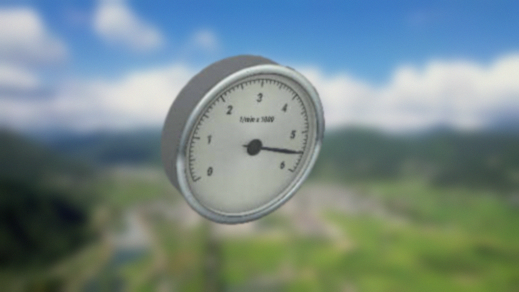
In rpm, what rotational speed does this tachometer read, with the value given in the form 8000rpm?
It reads 5500rpm
